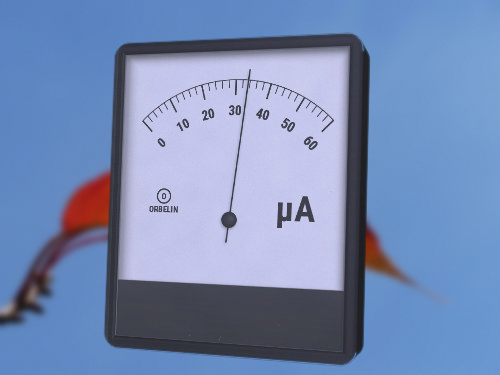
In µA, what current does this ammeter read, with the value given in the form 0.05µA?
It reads 34µA
